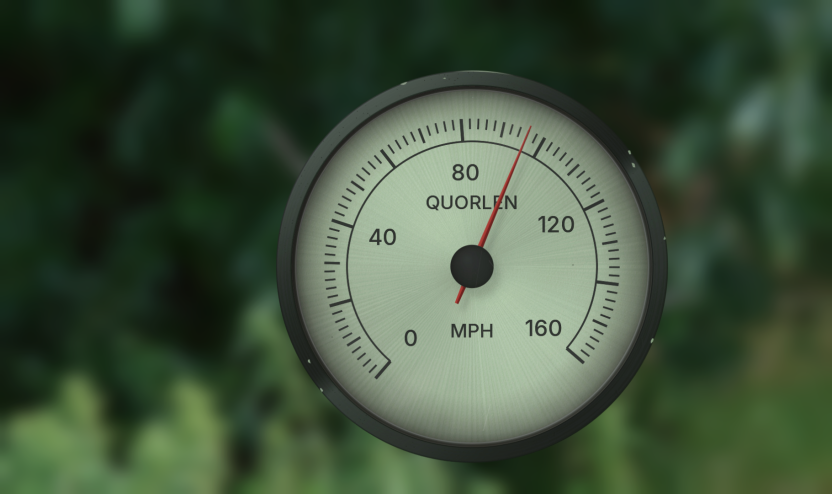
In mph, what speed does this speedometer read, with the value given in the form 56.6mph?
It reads 96mph
